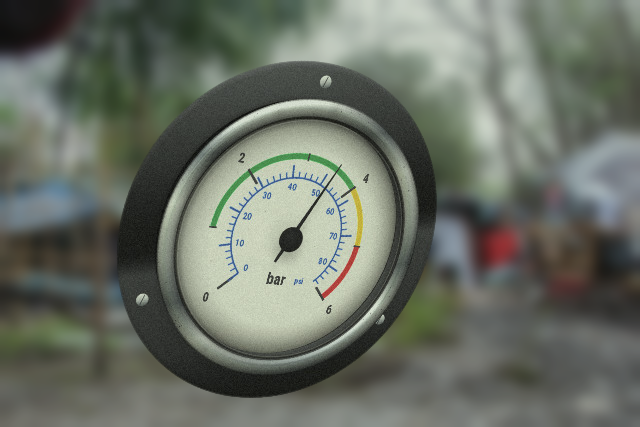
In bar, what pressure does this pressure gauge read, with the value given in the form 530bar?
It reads 3.5bar
